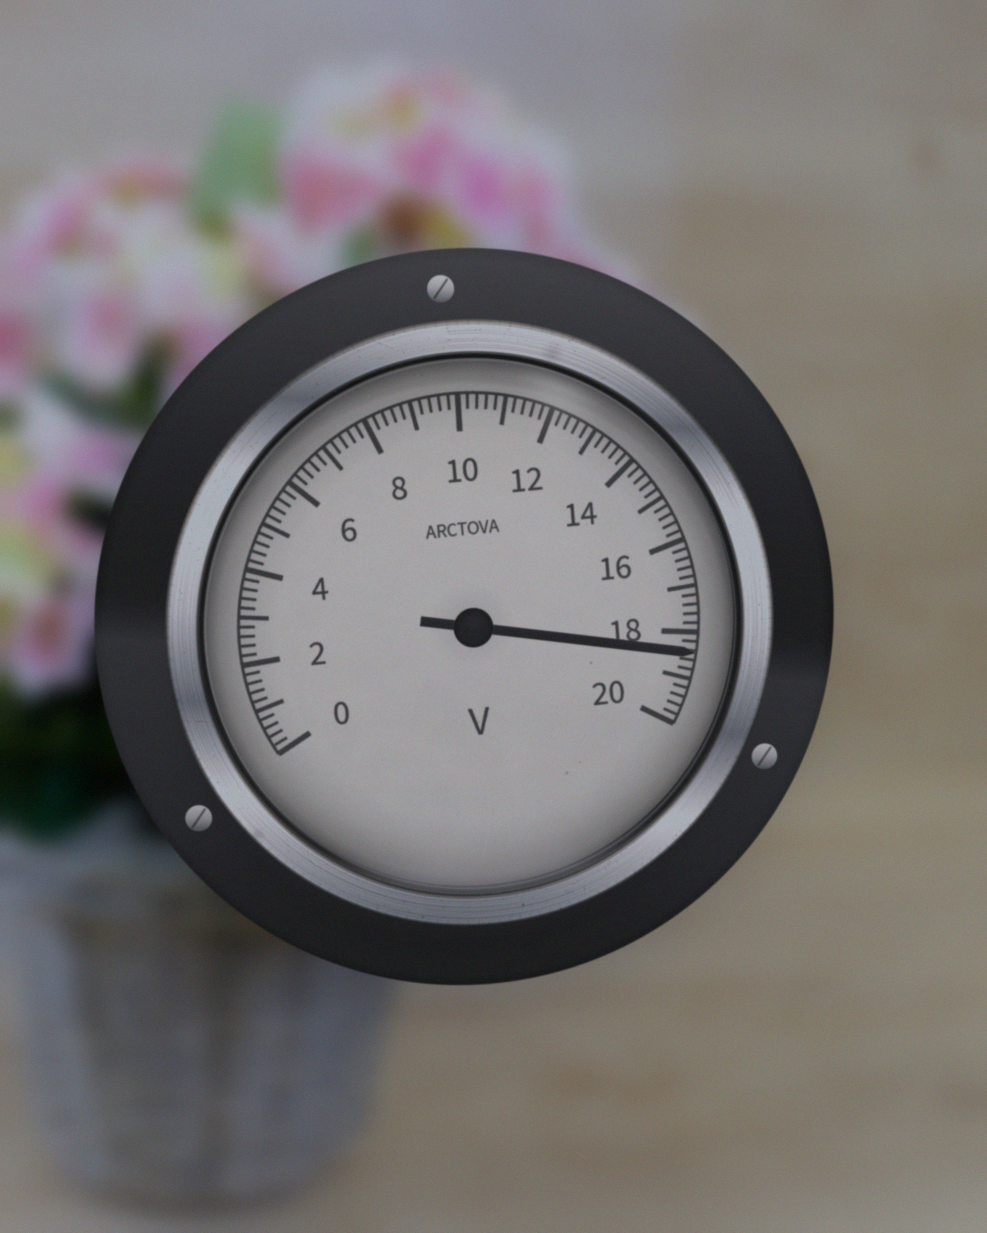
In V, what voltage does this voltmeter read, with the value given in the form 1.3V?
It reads 18.4V
